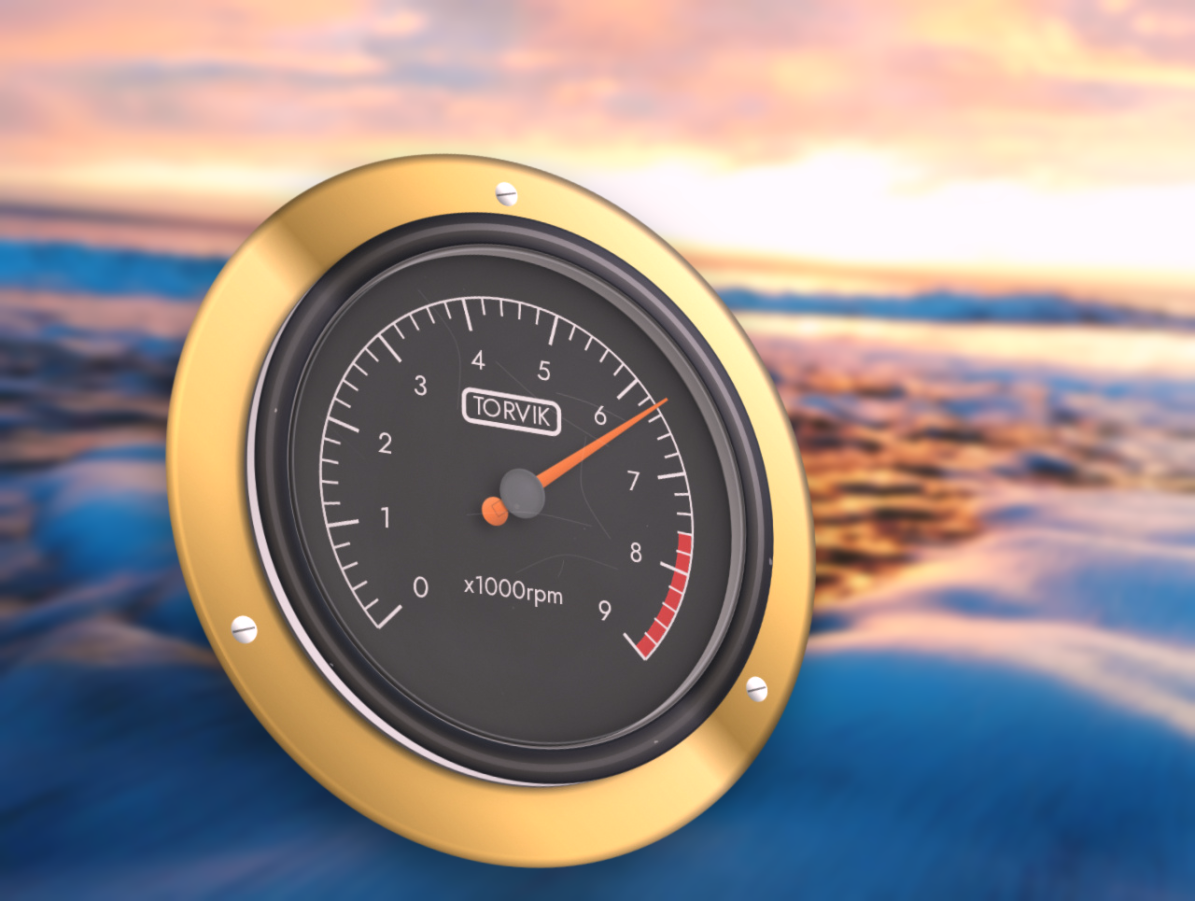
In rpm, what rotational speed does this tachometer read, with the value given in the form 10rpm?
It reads 6300rpm
